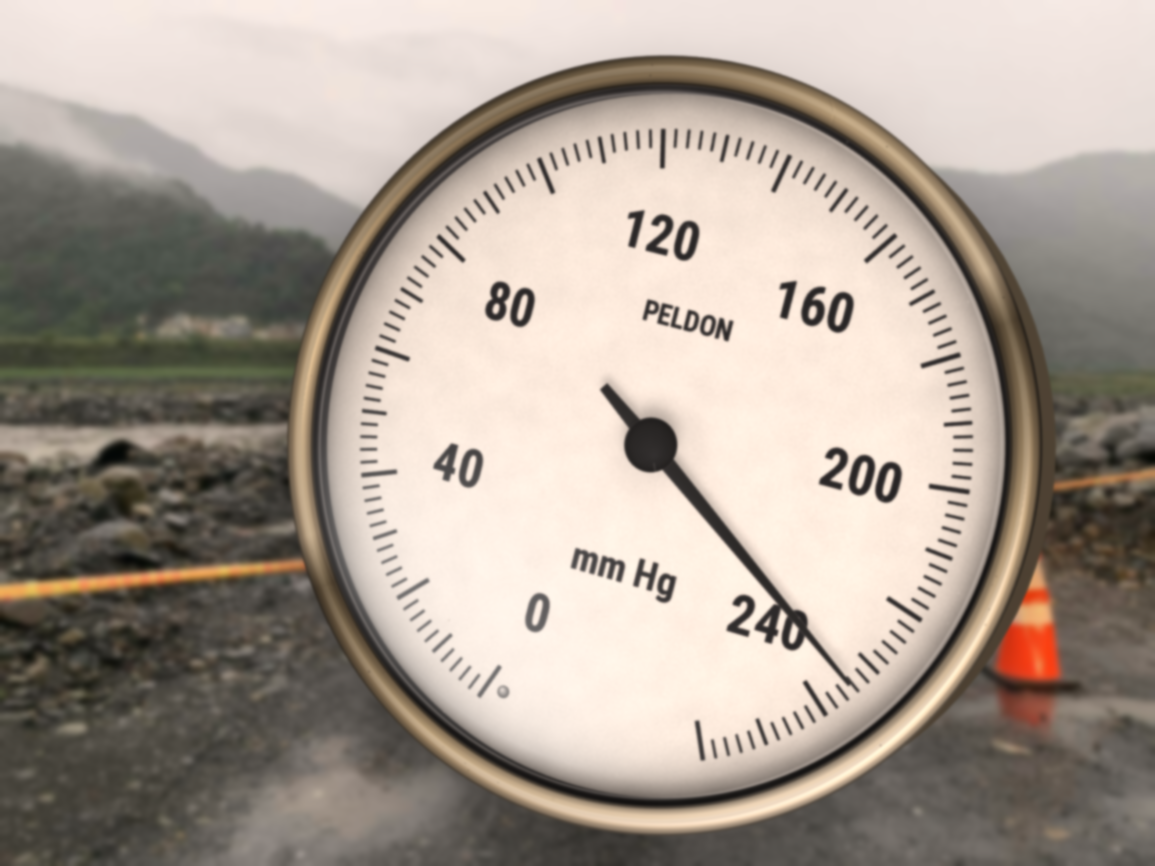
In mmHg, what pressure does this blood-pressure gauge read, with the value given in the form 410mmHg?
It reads 234mmHg
